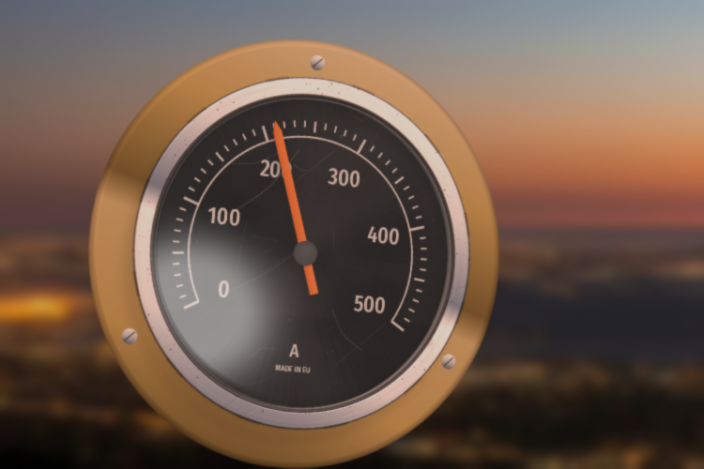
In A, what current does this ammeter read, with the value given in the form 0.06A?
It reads 210A
